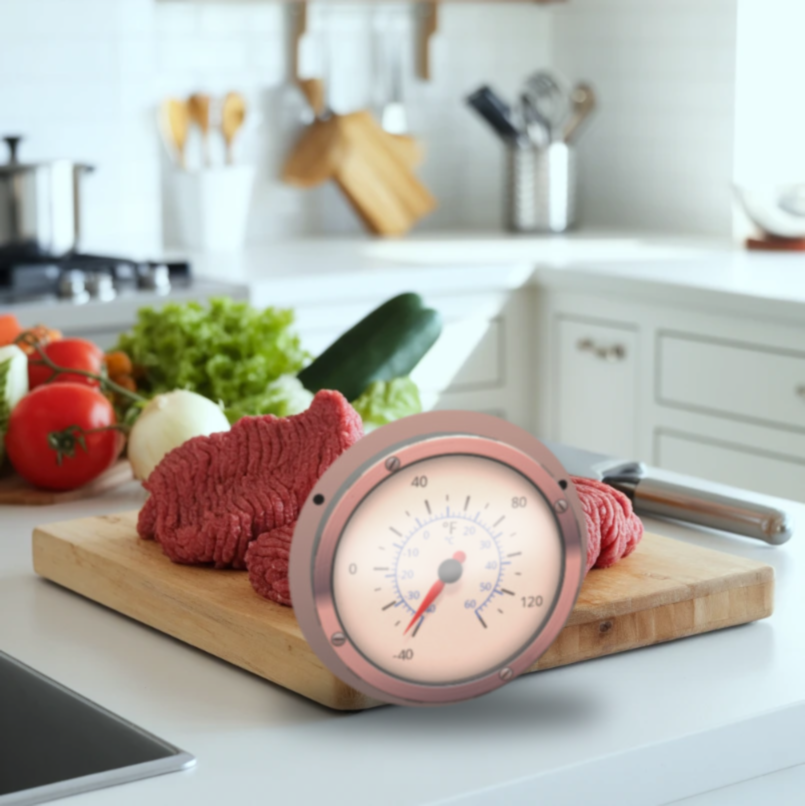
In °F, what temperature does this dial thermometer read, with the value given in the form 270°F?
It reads -35°F
